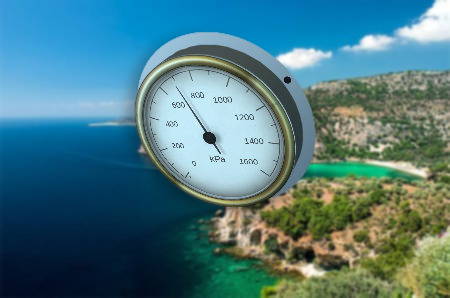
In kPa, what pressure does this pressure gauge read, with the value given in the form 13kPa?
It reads 700kPa
